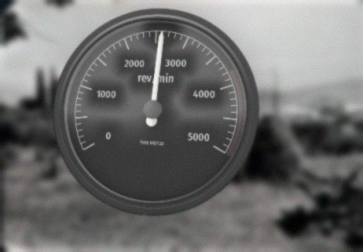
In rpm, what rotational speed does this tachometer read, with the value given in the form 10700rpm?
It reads 2600rpm
